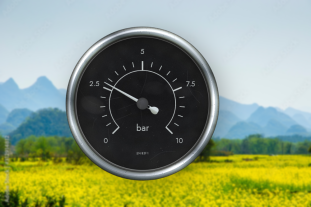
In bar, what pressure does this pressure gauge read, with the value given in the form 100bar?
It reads 2.75bar
